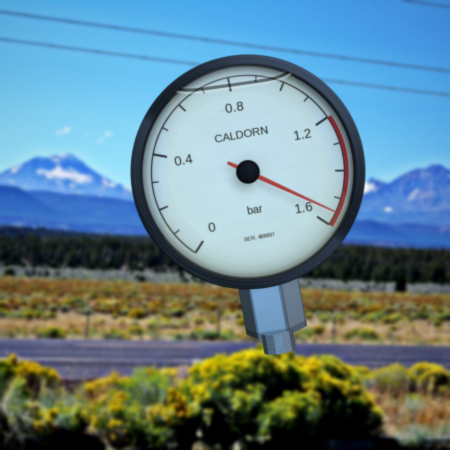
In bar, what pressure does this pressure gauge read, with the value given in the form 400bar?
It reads 1.55bar
